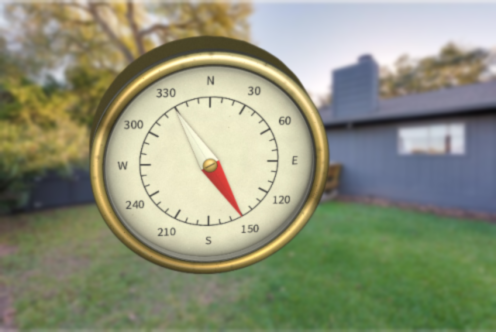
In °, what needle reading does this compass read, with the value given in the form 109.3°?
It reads 150°
